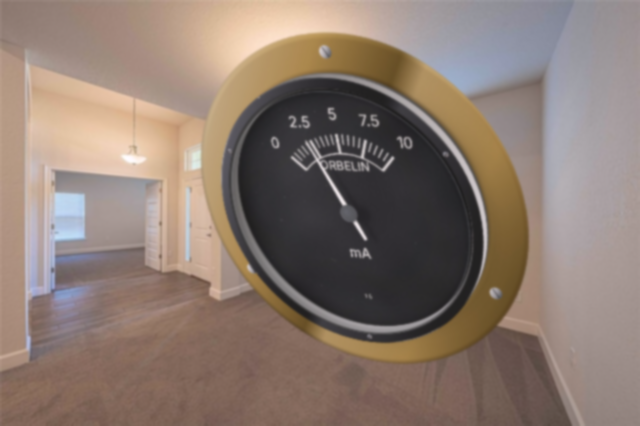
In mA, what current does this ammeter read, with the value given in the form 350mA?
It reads 2.5mA
